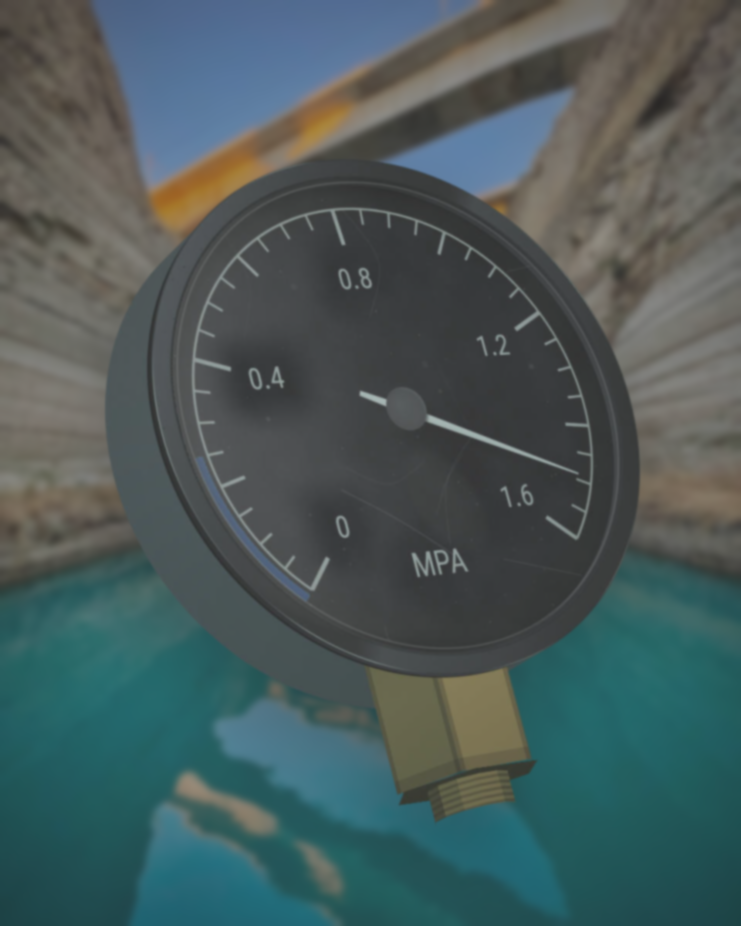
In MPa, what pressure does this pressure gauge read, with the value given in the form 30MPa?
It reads 1.5MPa
